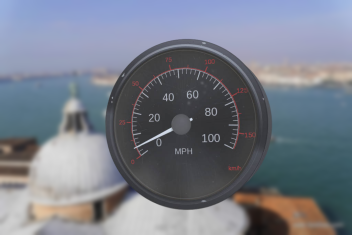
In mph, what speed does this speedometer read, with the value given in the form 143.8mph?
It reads 4mph
